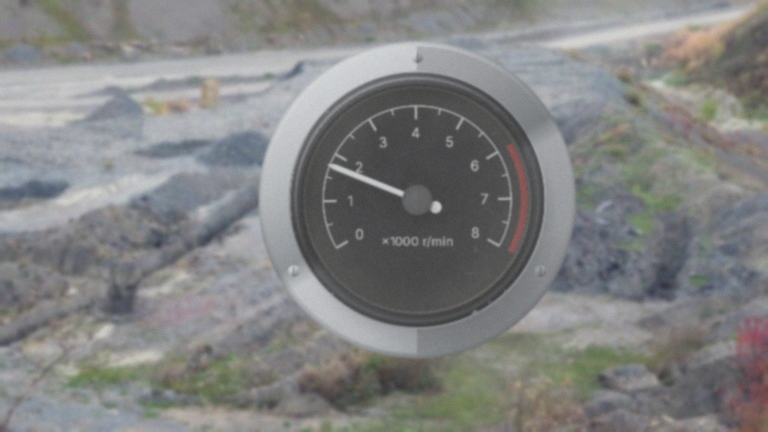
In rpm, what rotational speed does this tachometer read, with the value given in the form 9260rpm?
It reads 1750rpm
